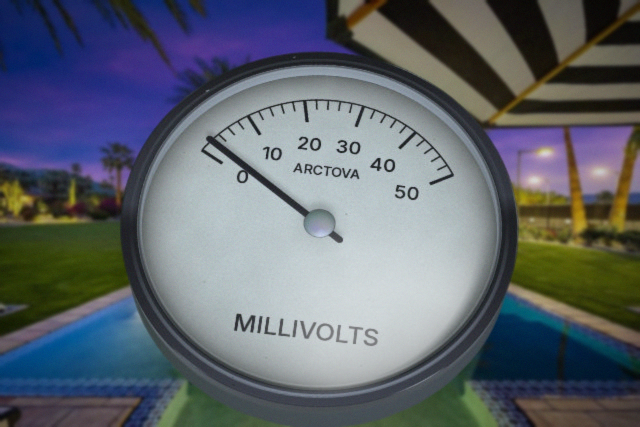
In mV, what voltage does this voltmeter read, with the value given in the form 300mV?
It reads 2mV
